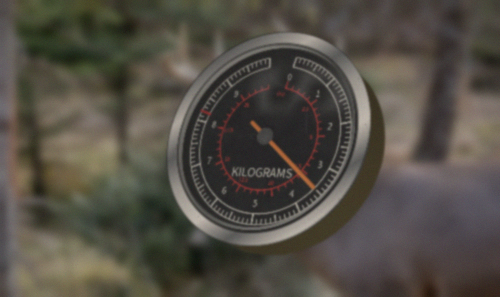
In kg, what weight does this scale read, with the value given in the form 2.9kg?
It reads 3.5kg
